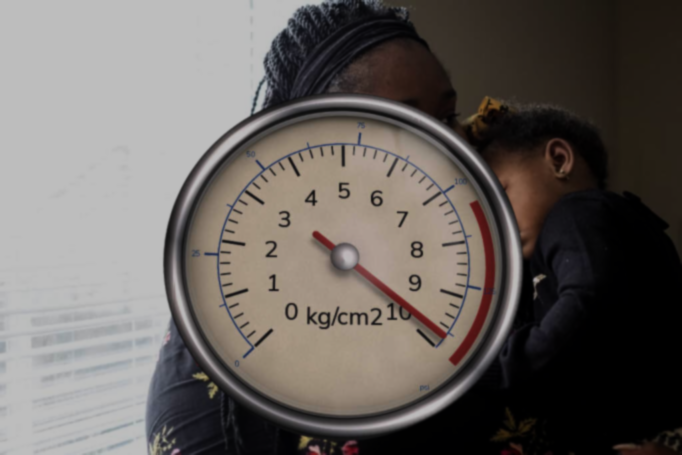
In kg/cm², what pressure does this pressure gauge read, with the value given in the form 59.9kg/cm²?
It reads 9.8kg/cm²
